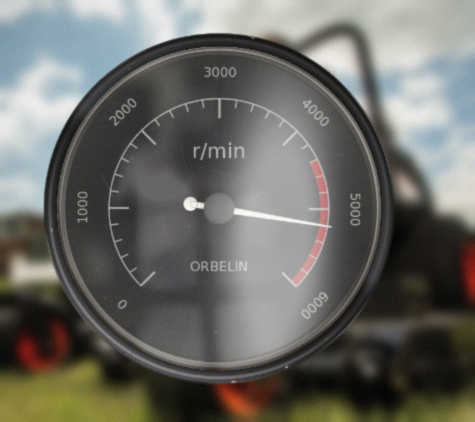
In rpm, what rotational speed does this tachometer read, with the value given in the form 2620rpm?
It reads 5200rpm
